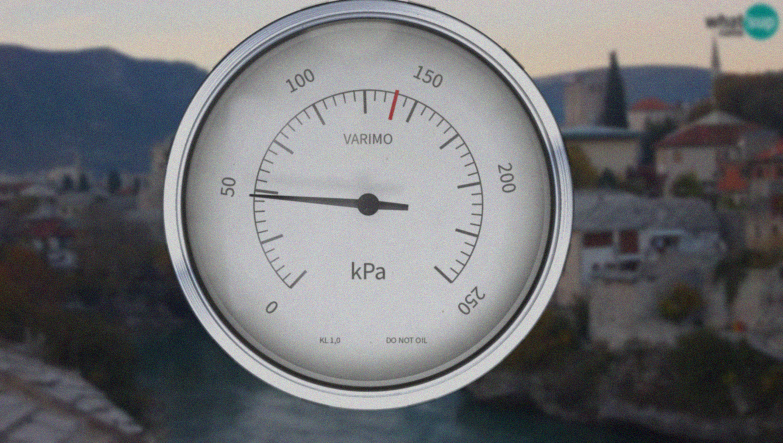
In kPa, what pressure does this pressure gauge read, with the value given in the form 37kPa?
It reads 47.5kPa
